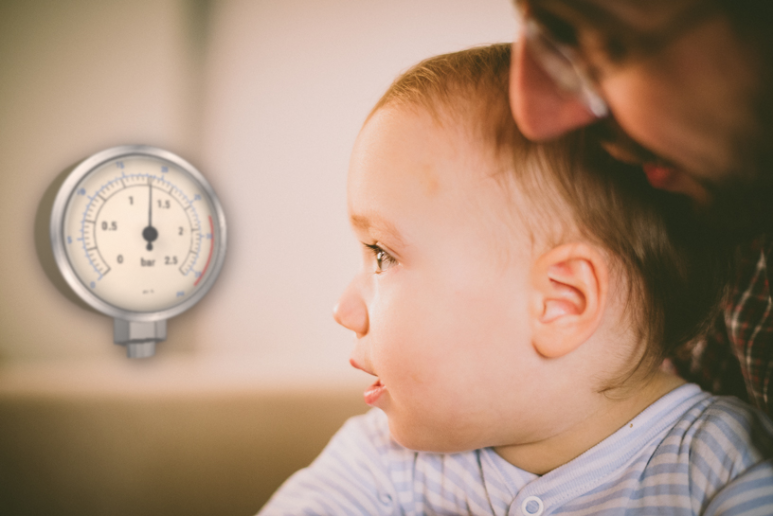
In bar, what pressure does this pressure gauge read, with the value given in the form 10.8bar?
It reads 1.25bar
